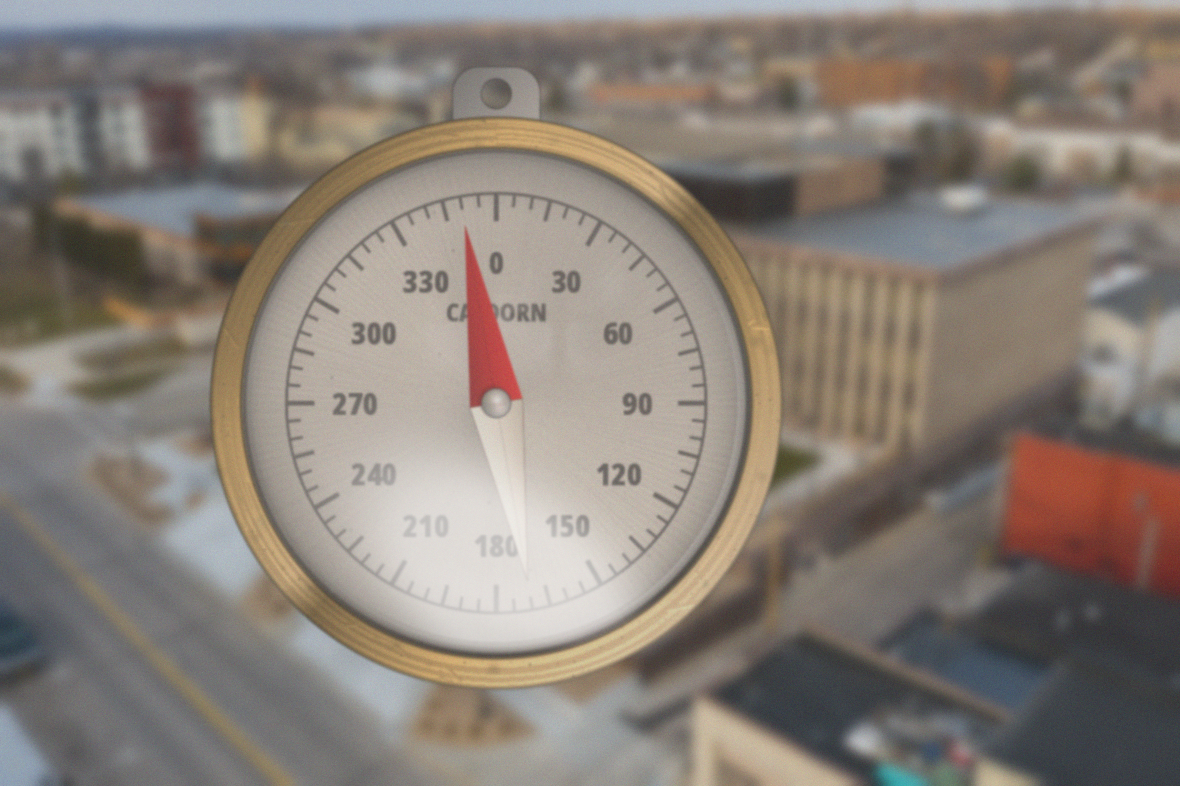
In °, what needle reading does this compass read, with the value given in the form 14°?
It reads 350°
